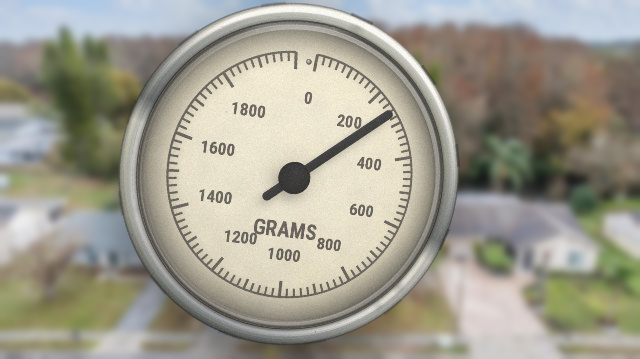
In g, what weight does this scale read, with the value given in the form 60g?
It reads 260g
